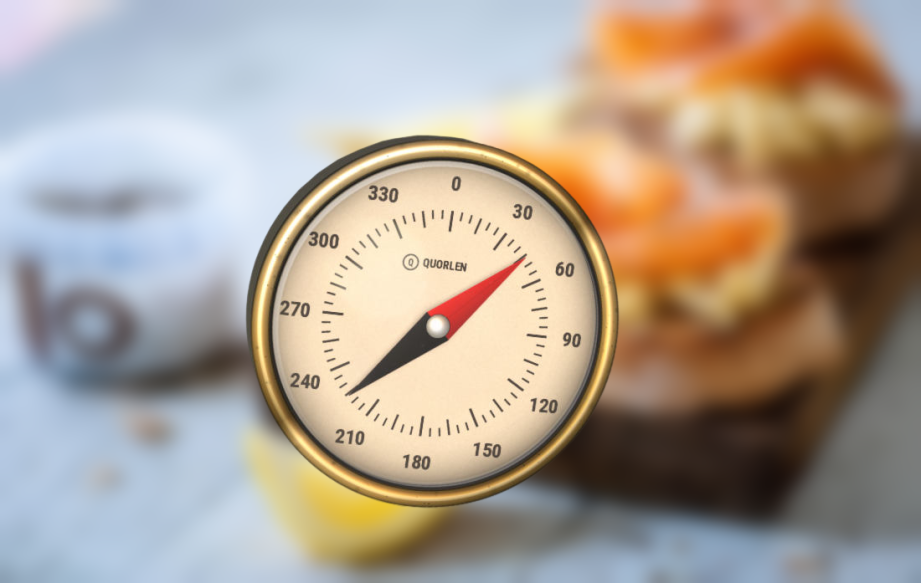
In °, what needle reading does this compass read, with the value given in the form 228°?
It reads 45°
